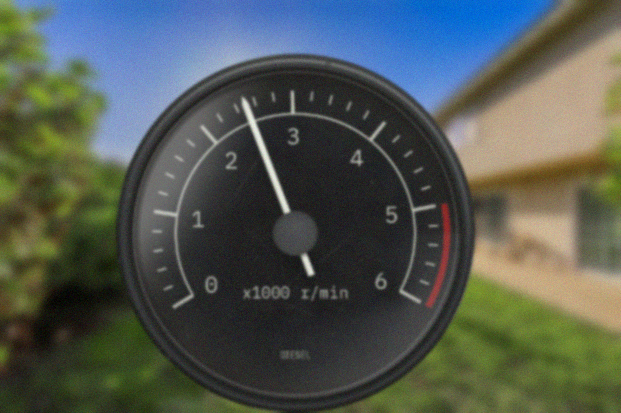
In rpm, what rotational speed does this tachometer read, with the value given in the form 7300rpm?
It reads 2500rpm
